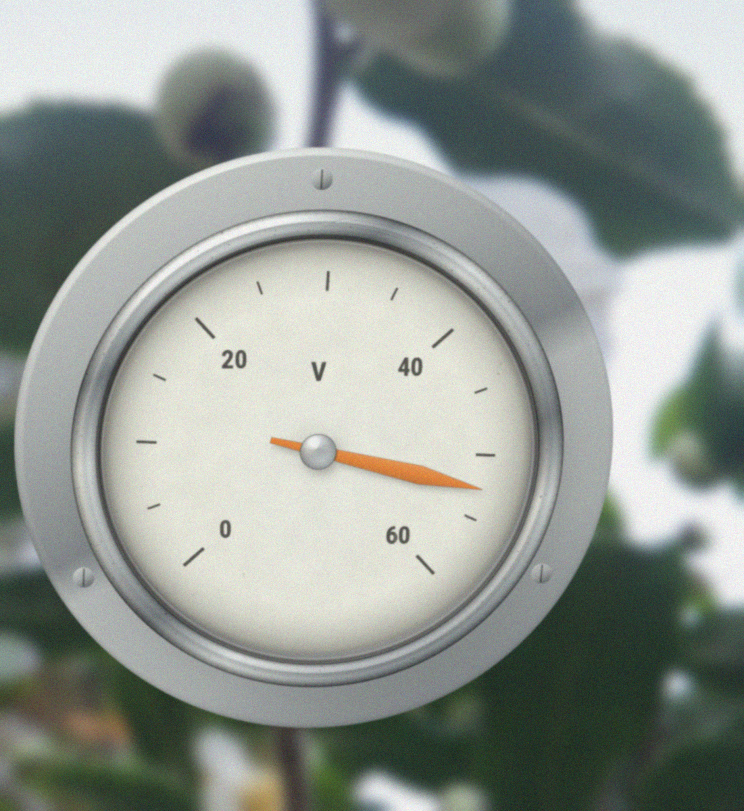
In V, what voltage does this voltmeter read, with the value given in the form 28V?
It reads 52.5V
